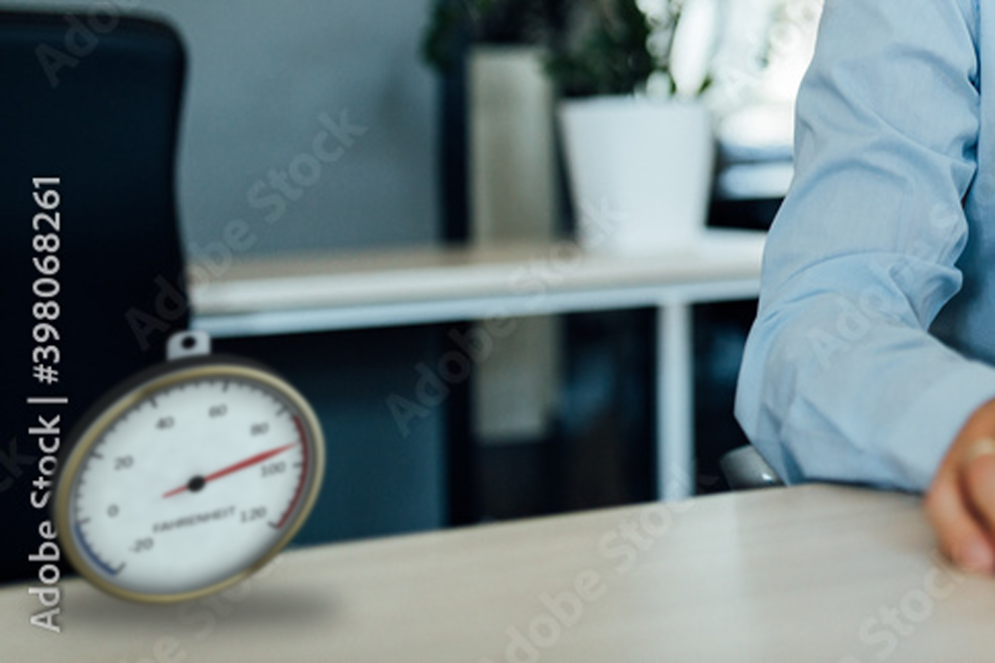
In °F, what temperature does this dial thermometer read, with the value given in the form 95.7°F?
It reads 92°F
